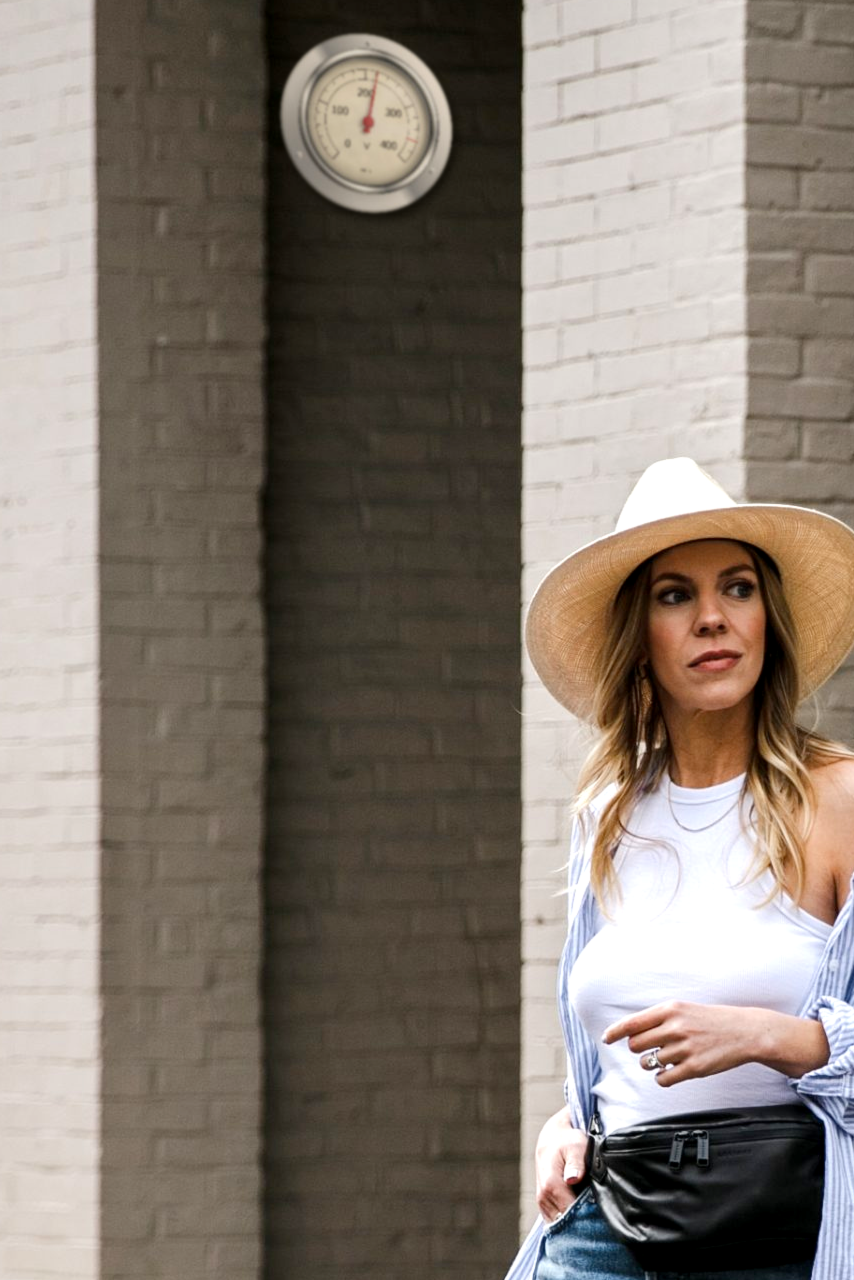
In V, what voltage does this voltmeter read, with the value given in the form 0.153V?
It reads 220V
